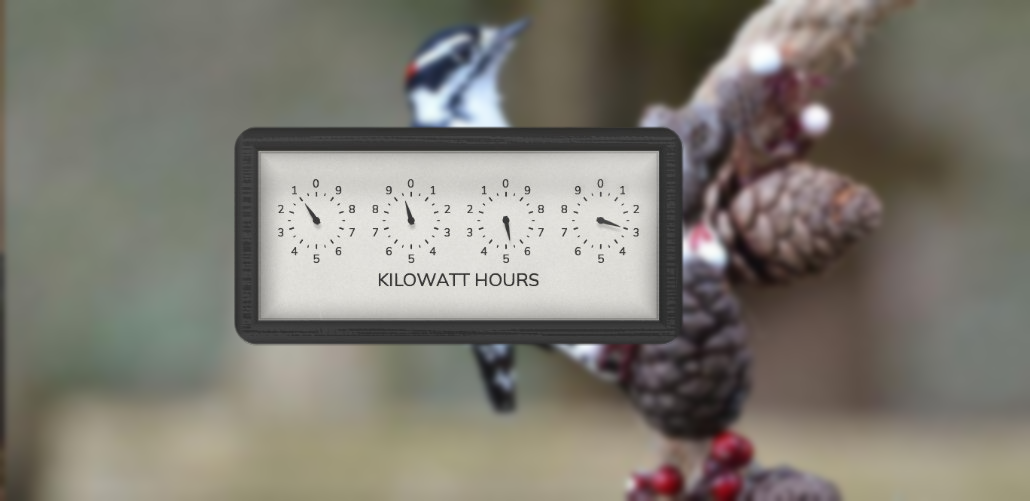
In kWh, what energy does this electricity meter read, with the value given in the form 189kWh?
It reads 953kWh
